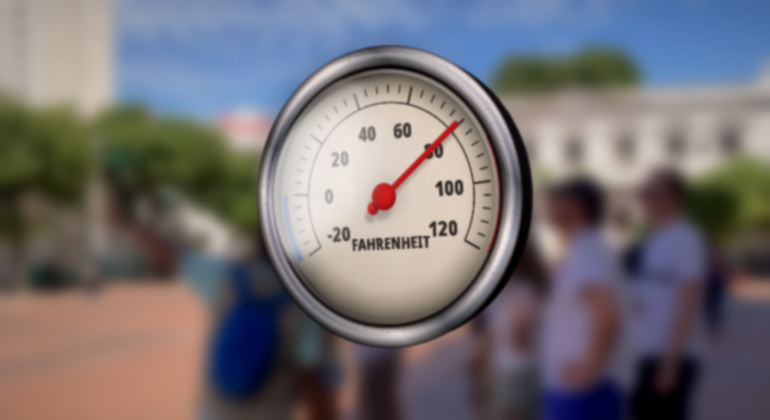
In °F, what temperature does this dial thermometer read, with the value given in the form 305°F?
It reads 80°F
